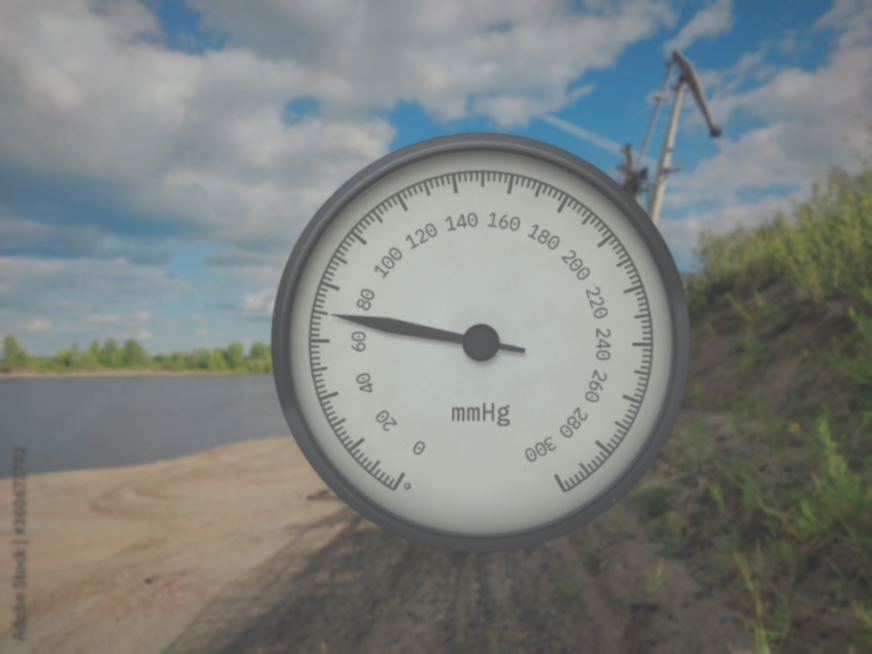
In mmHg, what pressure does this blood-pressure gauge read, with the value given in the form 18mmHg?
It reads 70mmHg
